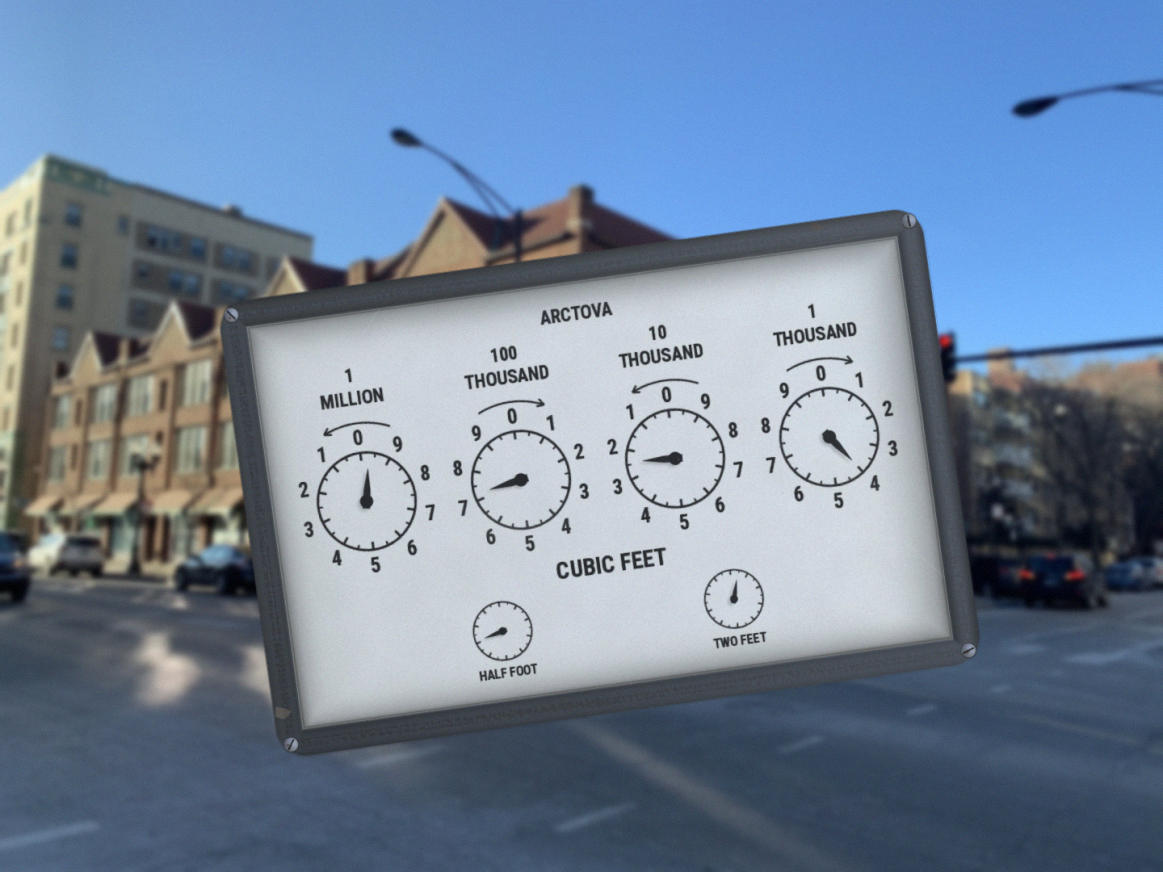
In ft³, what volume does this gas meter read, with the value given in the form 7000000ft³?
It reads 972400ft³
